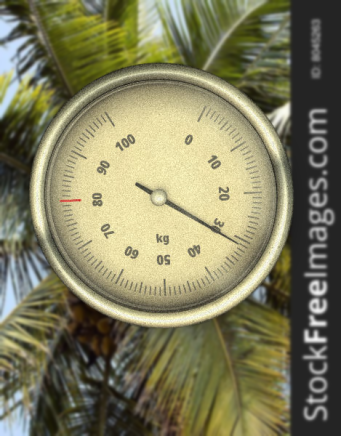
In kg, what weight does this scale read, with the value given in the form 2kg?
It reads 31kg
